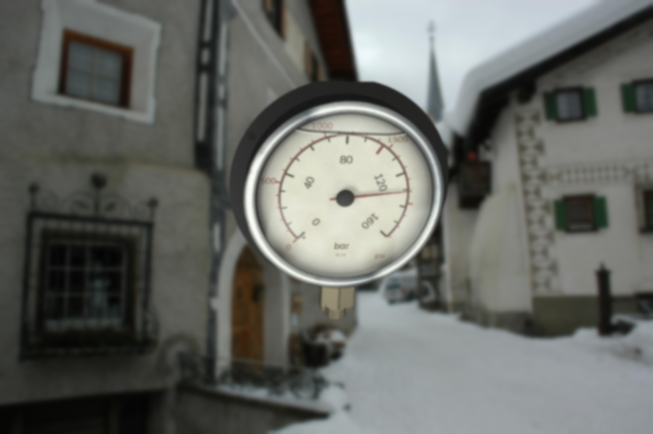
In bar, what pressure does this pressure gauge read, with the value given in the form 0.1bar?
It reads 130bar
